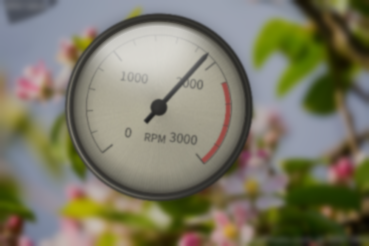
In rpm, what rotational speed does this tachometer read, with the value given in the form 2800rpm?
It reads 1900rpm
